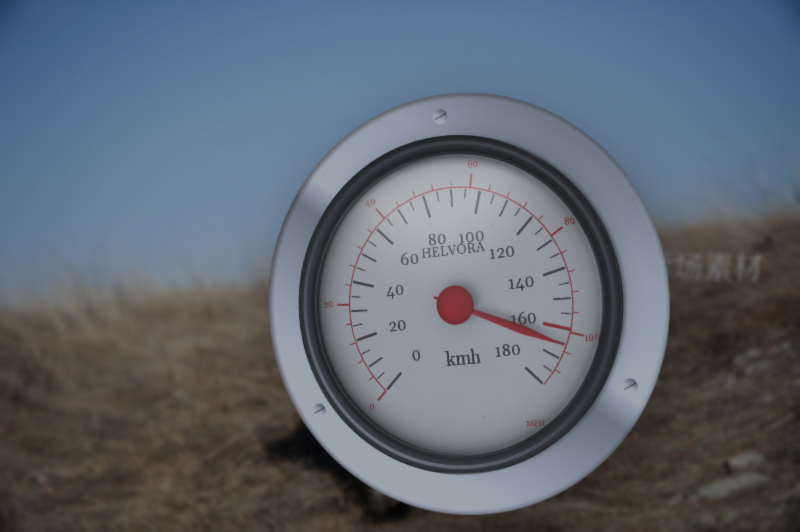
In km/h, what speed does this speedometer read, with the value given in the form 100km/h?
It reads 165km/h
